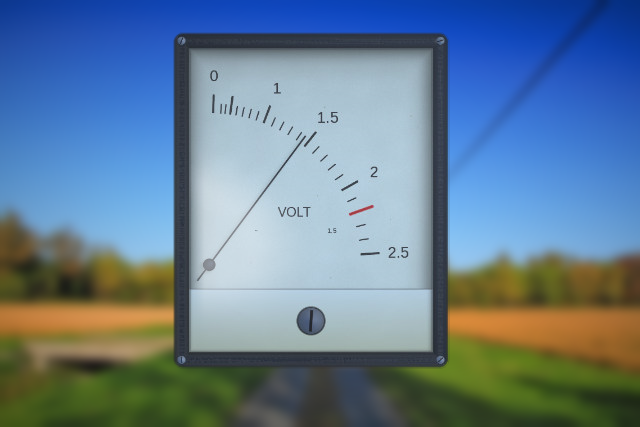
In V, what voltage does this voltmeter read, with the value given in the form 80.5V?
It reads 1.45V
